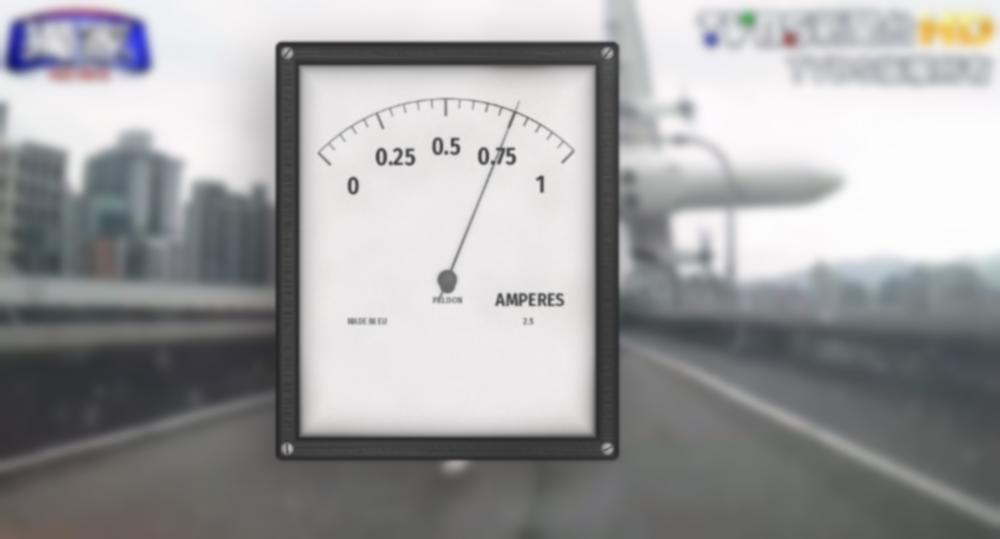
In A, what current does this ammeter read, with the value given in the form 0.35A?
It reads 0.75A
